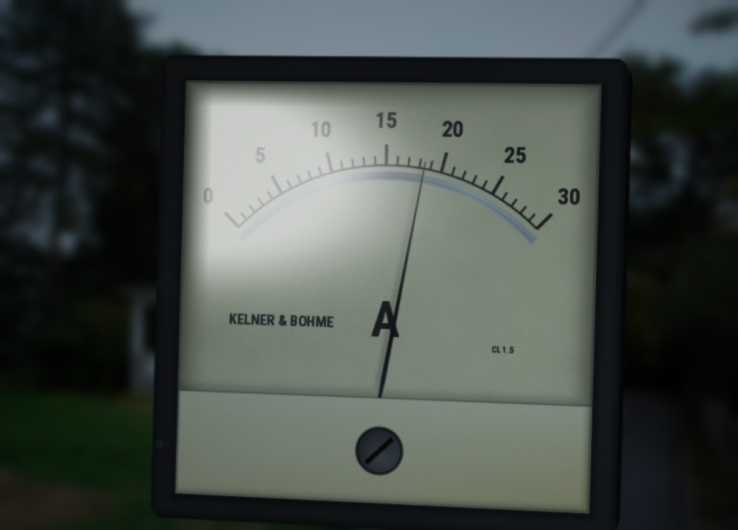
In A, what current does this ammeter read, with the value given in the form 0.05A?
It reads 18.5A
